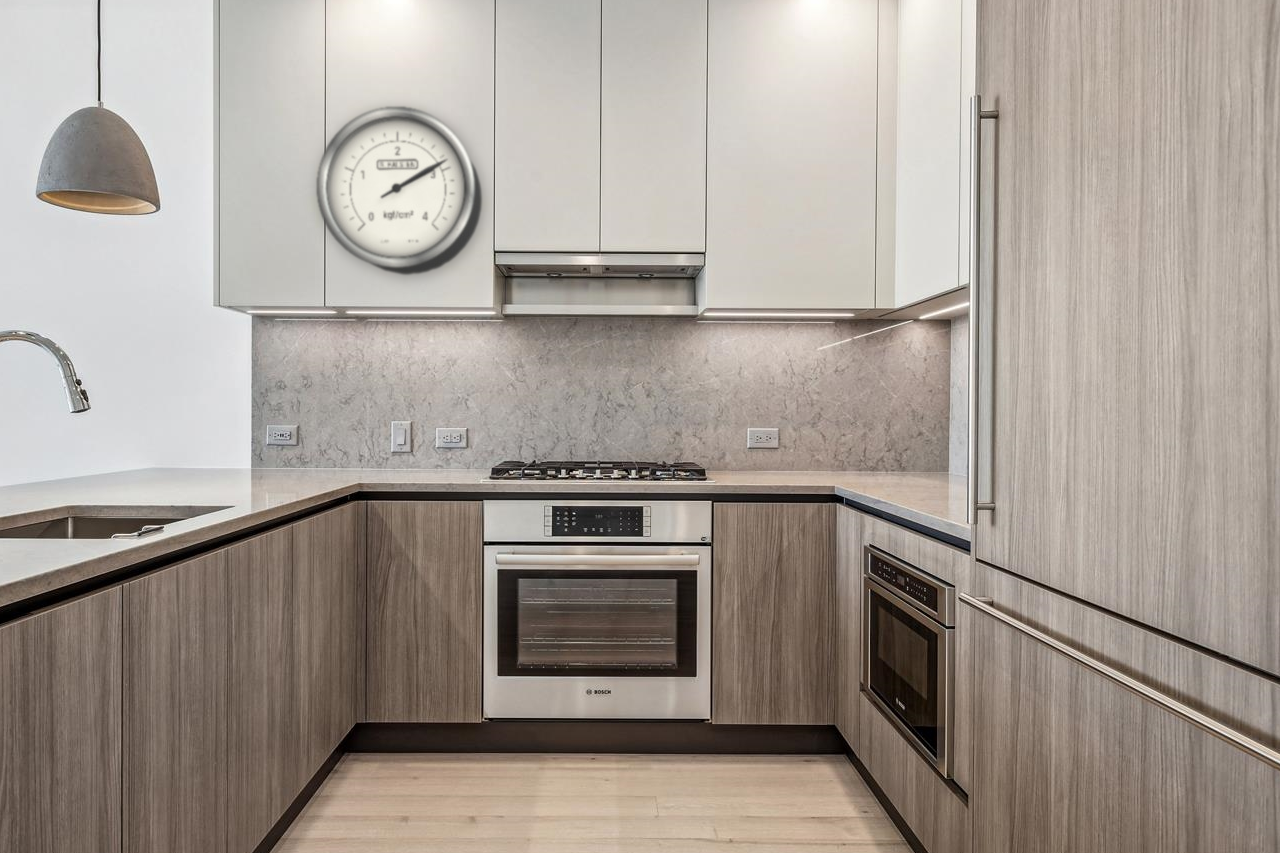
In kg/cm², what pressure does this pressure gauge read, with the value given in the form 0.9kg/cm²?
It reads 2.9kg/cm²
